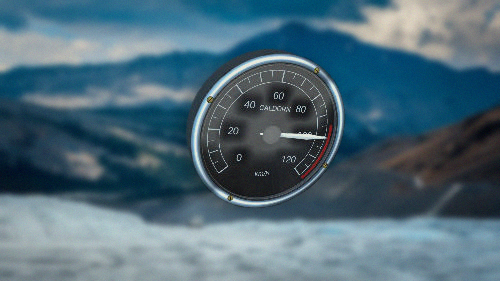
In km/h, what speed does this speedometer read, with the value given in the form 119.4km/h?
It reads 100km/h
